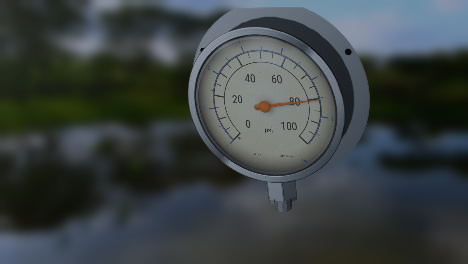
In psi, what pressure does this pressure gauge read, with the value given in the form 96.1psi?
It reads 80psi
